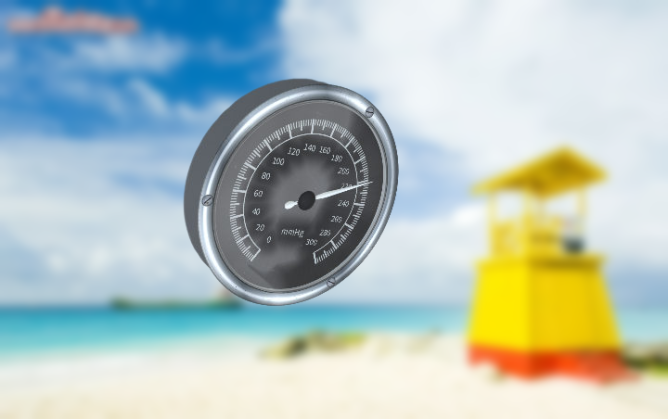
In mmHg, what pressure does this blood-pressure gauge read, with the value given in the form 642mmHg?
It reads 220mmHg
